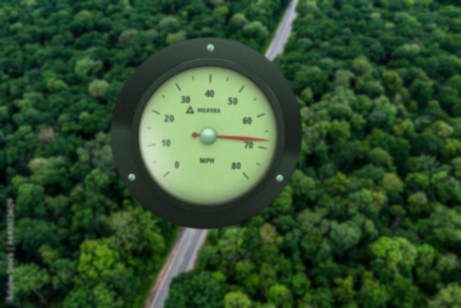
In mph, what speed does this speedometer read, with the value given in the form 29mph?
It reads 67.5mph
